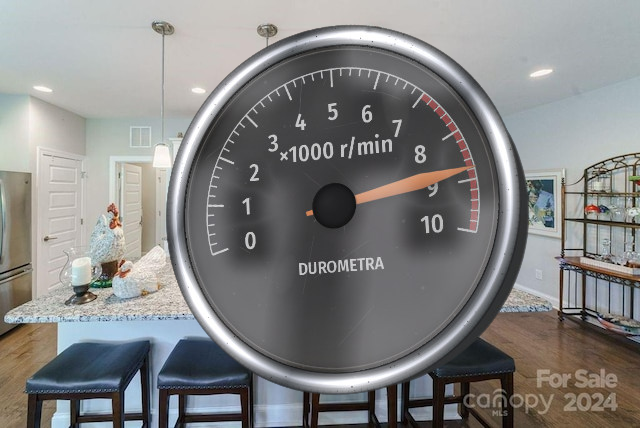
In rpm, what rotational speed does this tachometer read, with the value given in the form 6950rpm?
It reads 8800rpm
